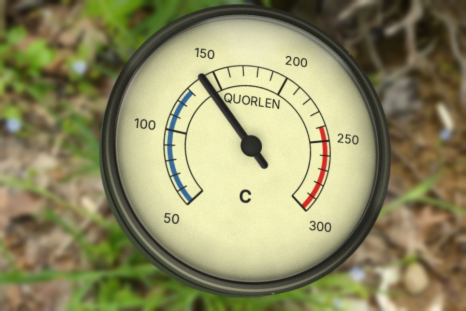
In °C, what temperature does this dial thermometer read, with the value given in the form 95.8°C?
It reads 140°C
